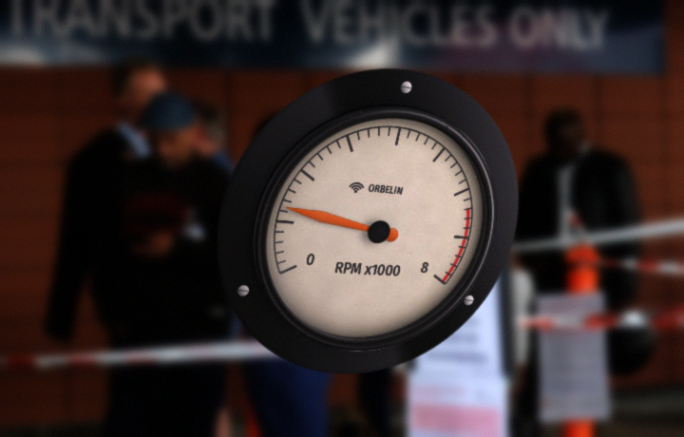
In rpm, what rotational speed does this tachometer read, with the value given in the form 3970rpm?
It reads 1300rpm
